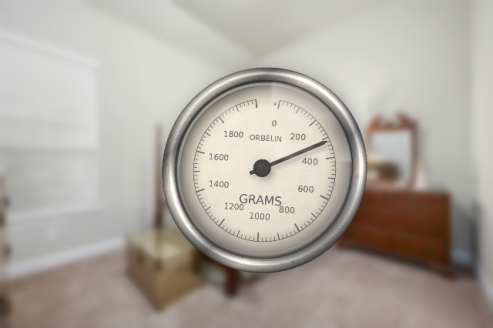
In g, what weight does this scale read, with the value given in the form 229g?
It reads 320g
